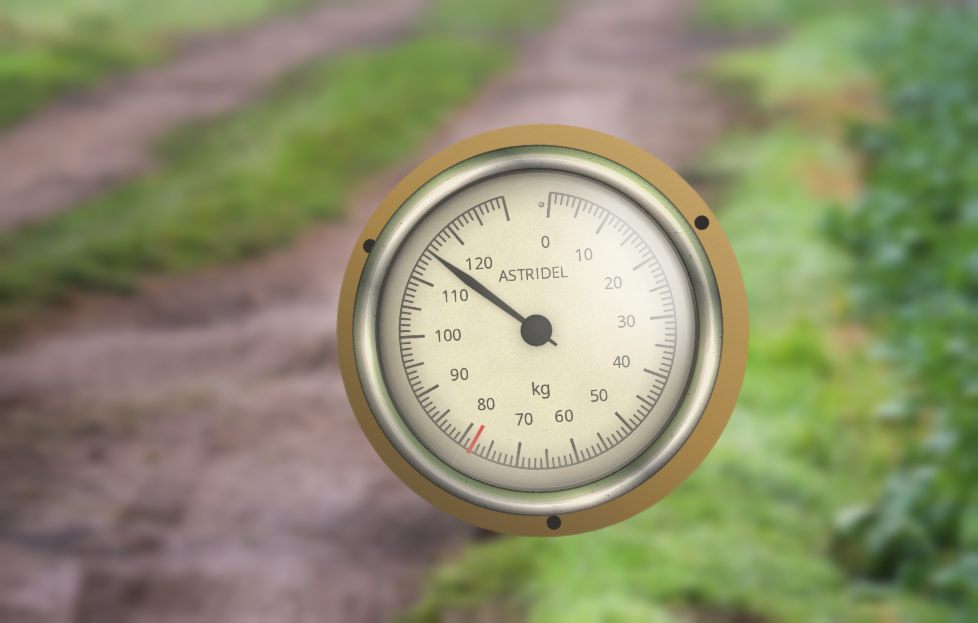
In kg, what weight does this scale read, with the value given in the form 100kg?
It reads 115kg
